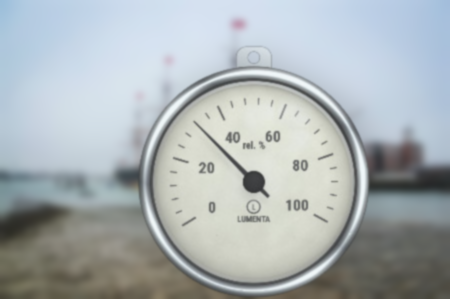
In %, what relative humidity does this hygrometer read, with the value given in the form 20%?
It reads 32%
